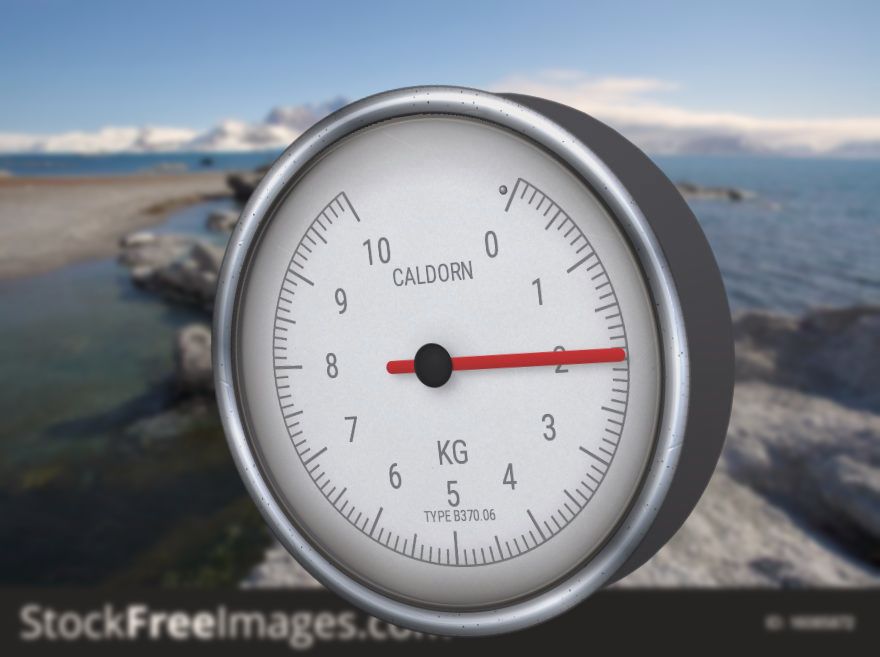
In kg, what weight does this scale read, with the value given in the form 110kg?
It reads 1.95kg
